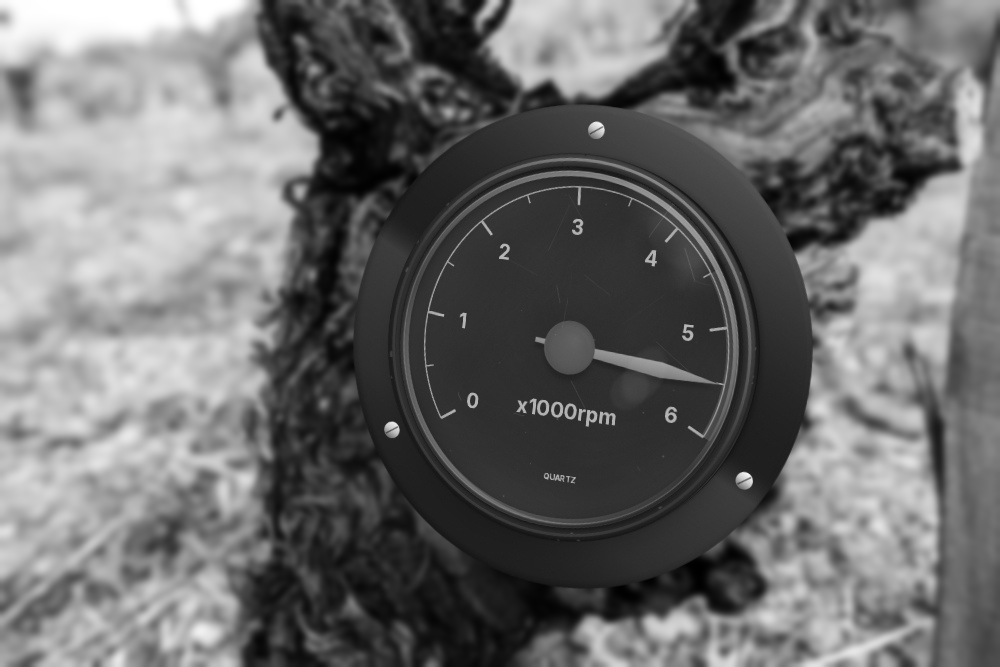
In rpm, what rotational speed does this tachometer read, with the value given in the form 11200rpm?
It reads 5500rpm
